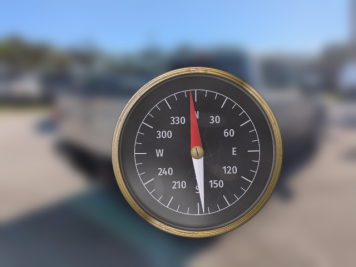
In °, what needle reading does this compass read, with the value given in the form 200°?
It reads 355°
